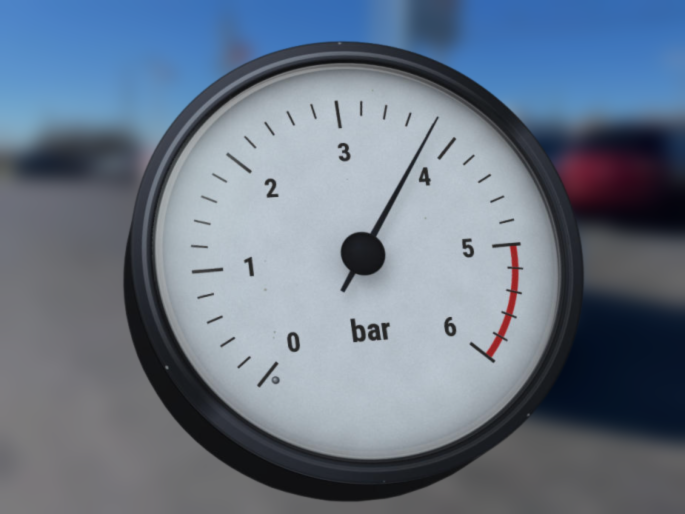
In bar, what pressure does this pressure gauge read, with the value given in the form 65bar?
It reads 3.8bar
